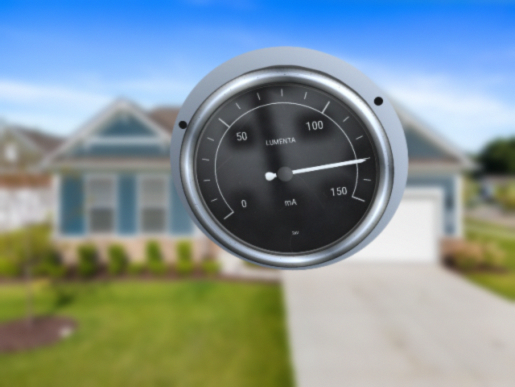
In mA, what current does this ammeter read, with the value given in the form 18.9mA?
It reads 130mA
